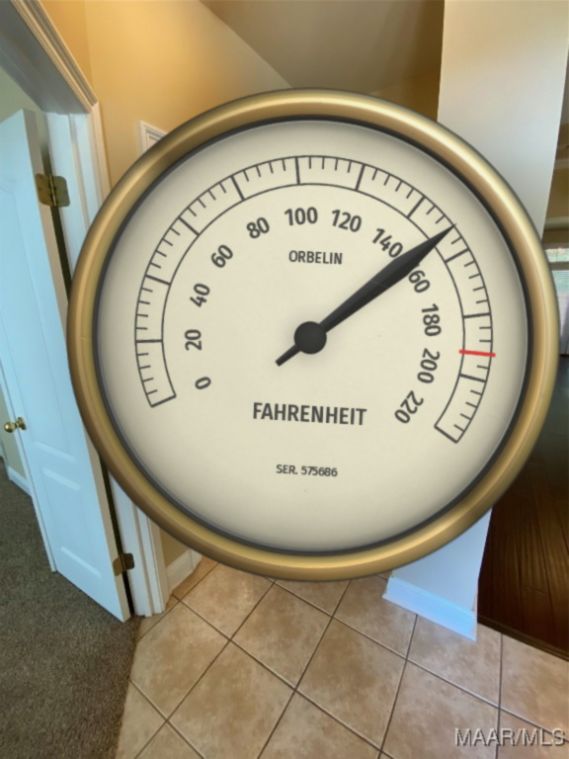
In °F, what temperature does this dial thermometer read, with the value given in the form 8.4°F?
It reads 152°F
